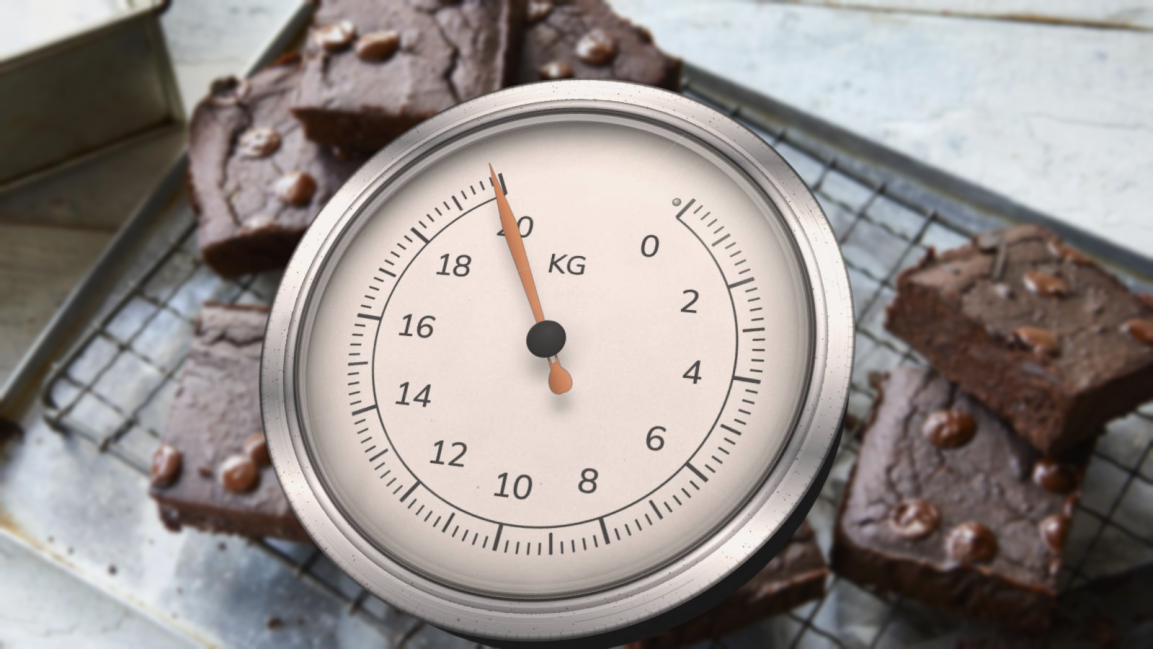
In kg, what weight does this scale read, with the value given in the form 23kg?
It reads 19.9kg
